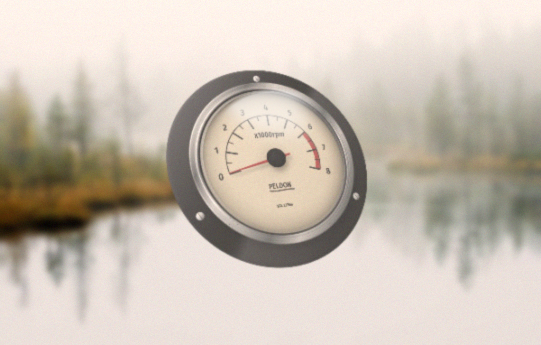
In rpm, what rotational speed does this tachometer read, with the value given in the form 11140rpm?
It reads 0rpm
